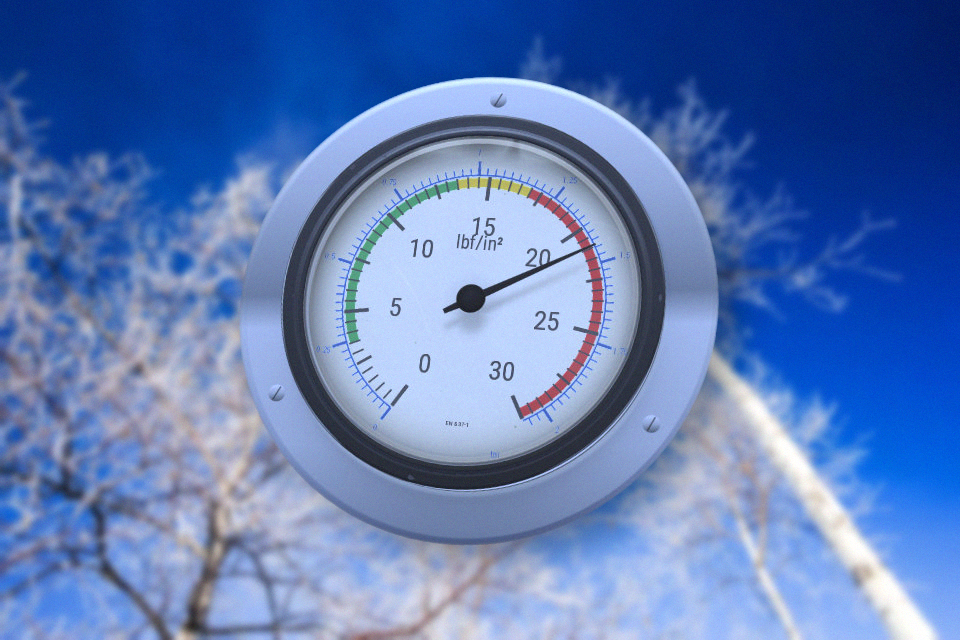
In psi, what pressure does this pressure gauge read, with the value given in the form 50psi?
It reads 21psi
